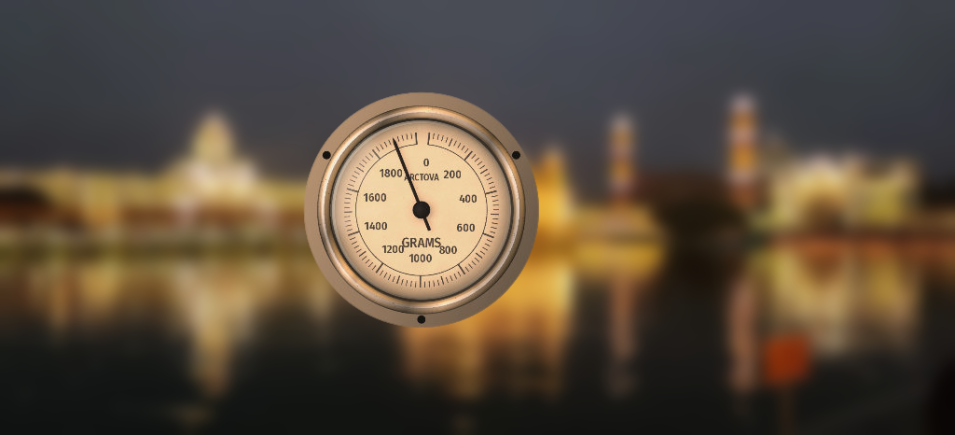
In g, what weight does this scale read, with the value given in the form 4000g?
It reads 1900g
